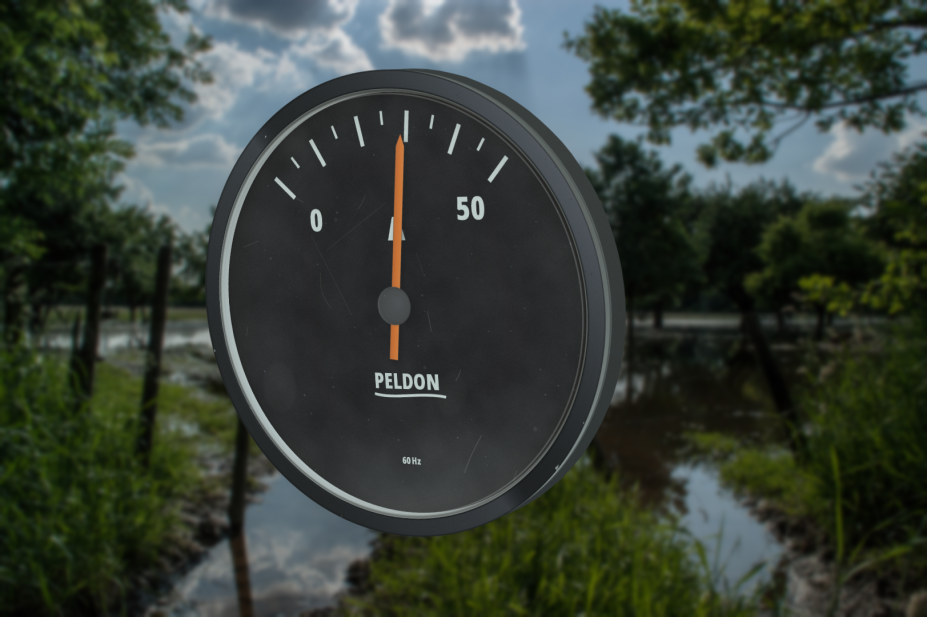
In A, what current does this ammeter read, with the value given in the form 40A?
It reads 30A
